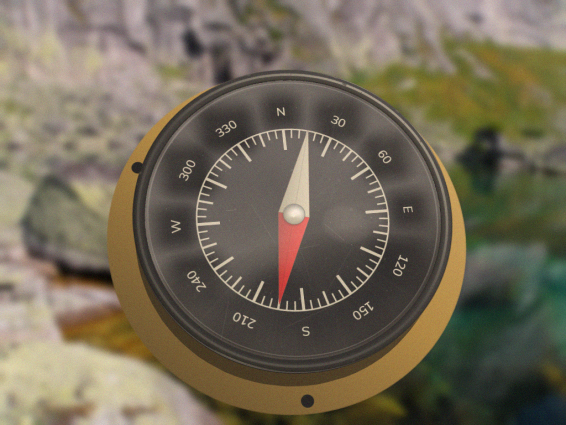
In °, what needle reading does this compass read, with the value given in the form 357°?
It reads 195°
